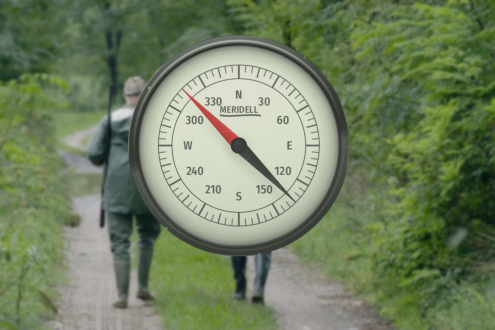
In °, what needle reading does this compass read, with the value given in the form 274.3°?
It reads 315°
